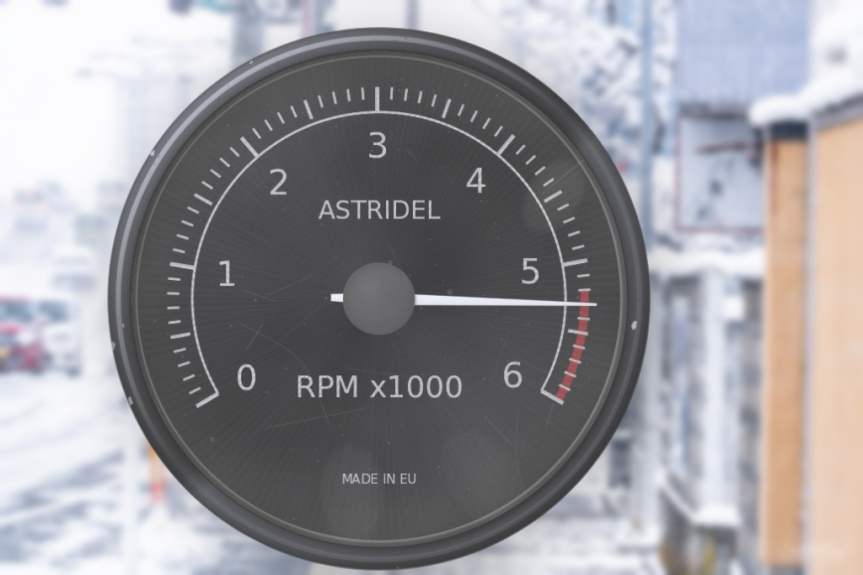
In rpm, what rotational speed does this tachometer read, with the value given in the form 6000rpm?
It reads 5300rpm
